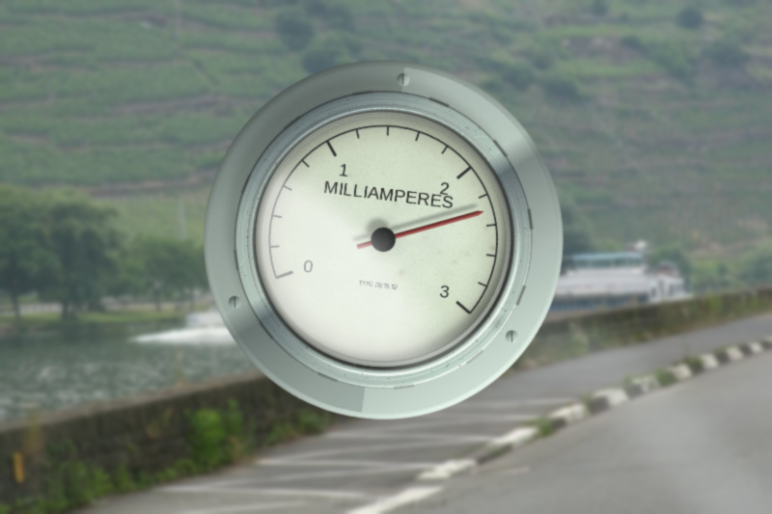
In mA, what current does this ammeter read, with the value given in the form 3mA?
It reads 2.3mA
